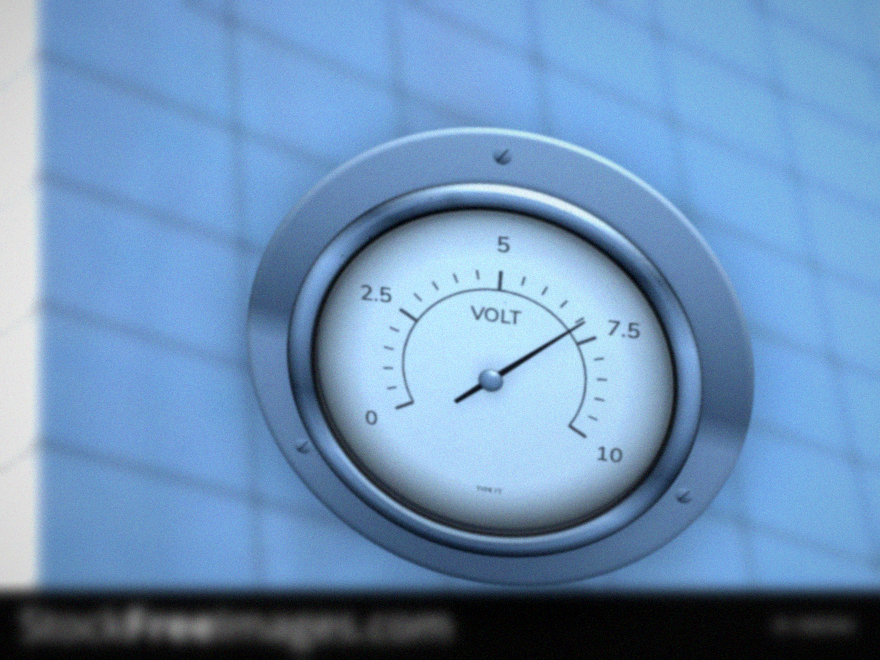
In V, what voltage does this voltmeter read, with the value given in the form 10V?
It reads 7V
